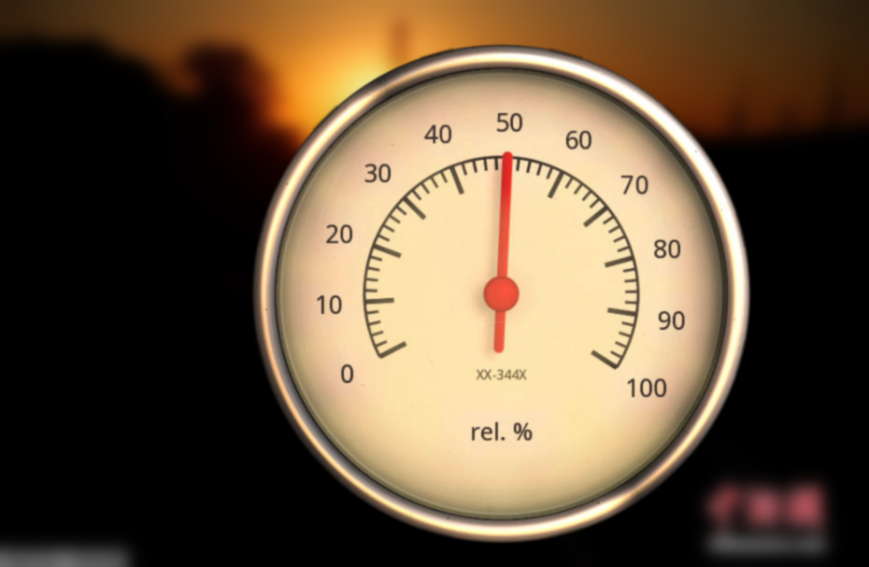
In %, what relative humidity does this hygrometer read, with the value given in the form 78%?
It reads 50%
